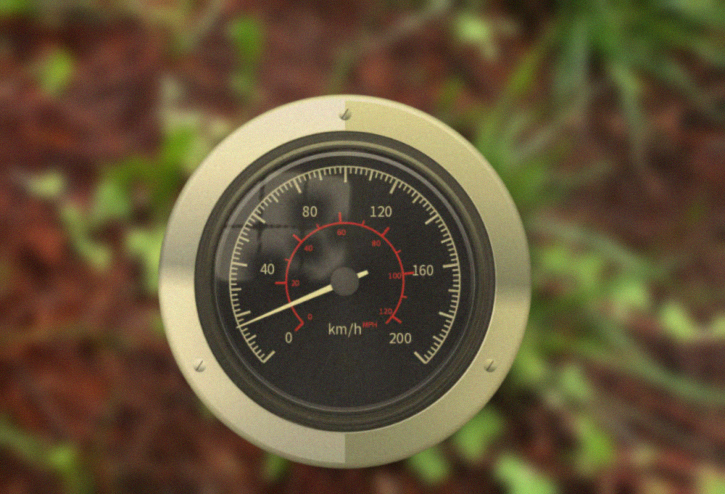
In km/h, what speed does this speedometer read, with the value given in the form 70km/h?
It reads 16km/h
